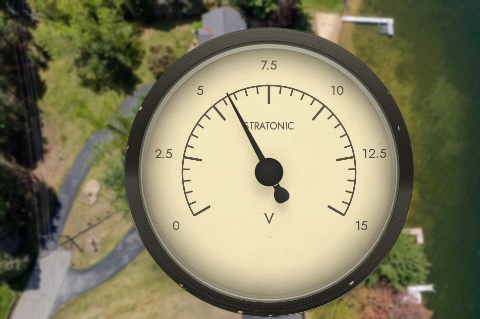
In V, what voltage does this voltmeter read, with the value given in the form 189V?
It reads 5.75V
